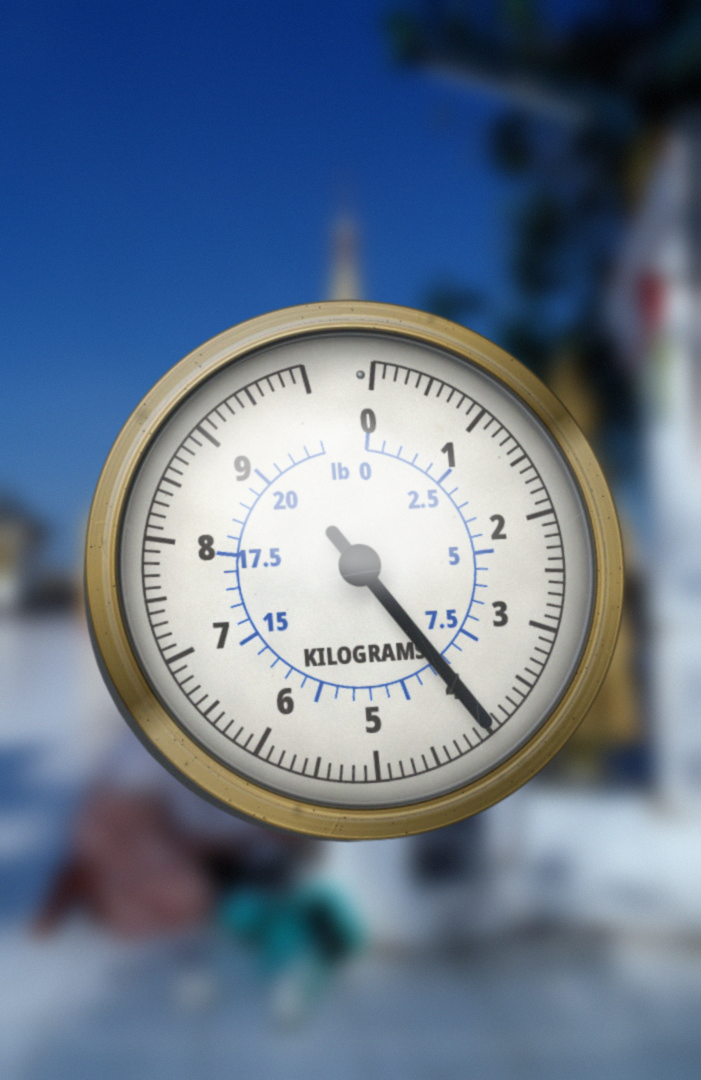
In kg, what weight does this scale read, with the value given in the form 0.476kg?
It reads 4kg
